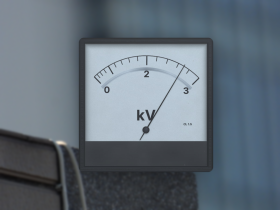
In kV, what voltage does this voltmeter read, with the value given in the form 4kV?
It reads 2.7kV
